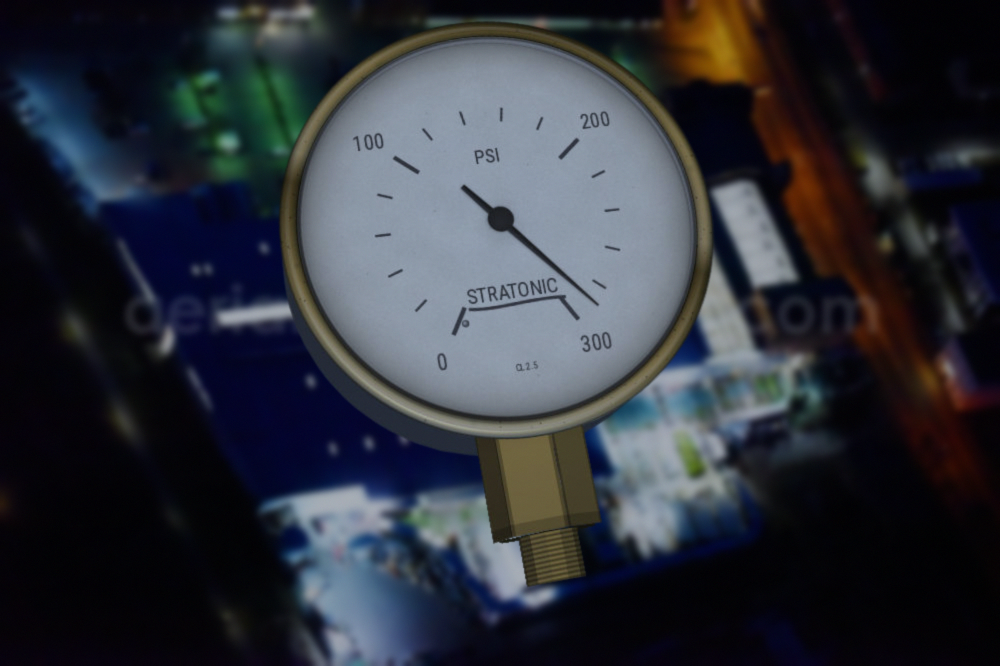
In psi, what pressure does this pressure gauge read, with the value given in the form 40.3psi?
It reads 290psi
